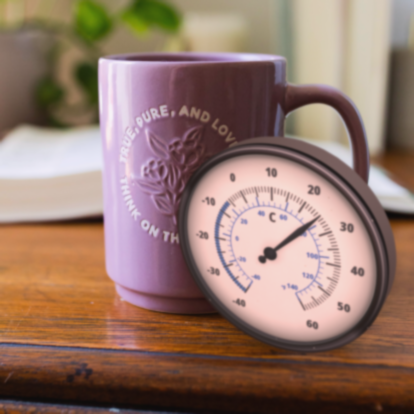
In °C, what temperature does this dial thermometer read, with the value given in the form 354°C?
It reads 25°C
